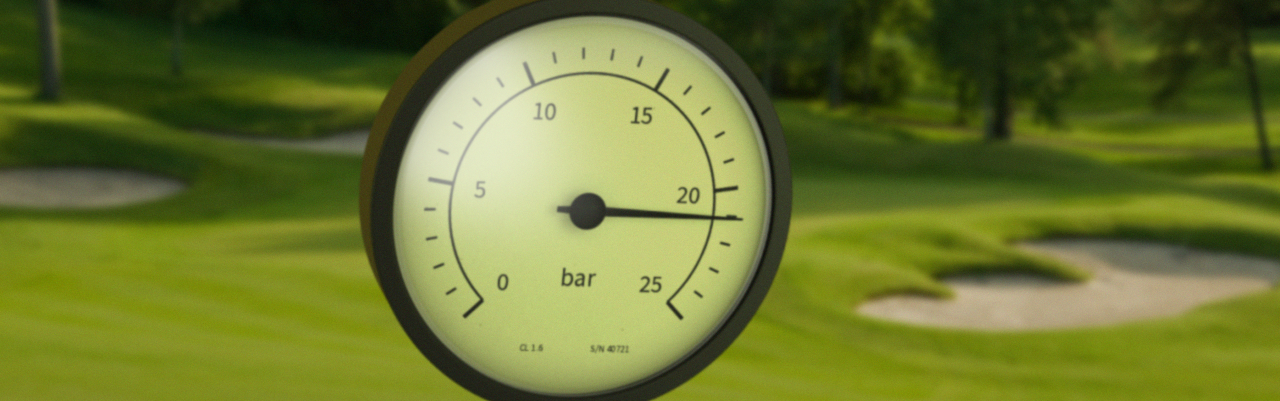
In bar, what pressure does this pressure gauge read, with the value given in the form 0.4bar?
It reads 21bar
